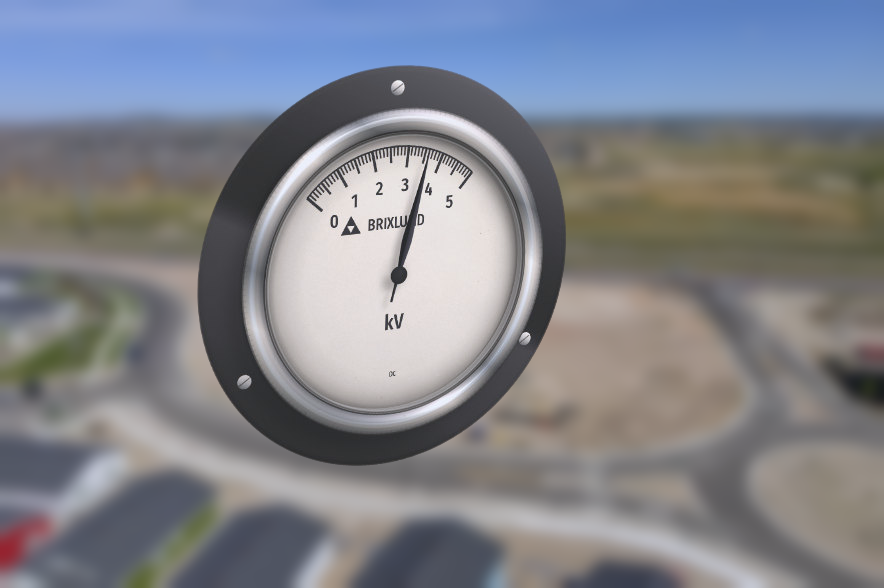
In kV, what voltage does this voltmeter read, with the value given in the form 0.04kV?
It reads 3.5kV
